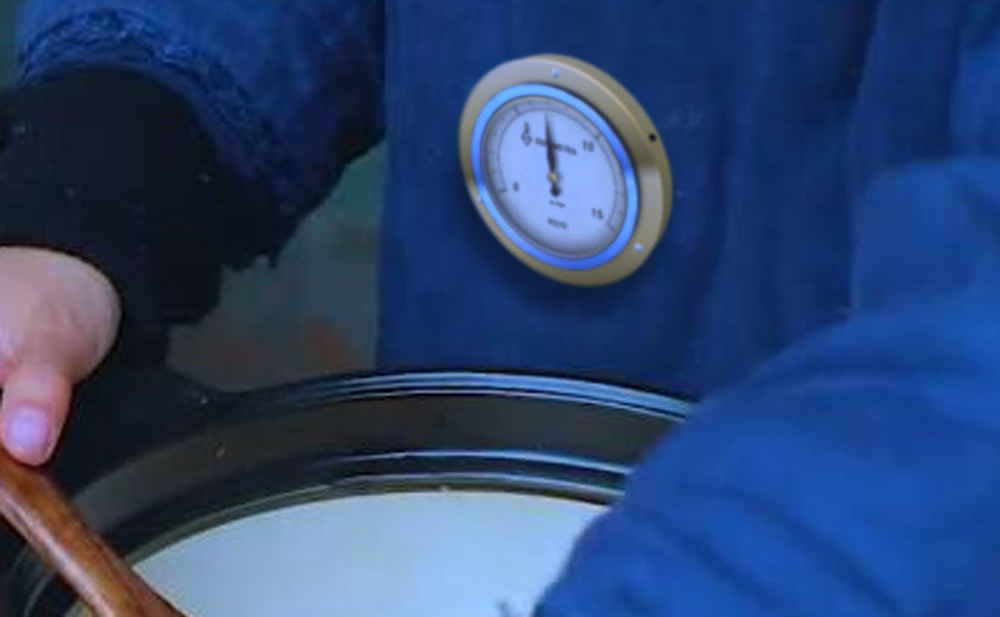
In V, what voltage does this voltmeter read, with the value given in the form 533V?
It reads 7V
